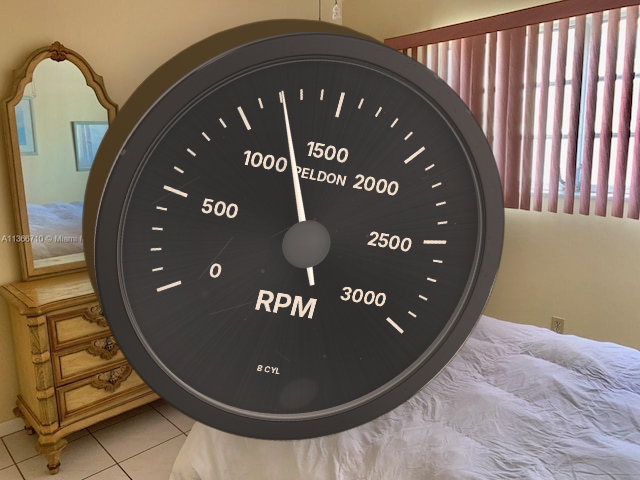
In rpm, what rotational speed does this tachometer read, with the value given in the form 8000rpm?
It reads 1200rpm
